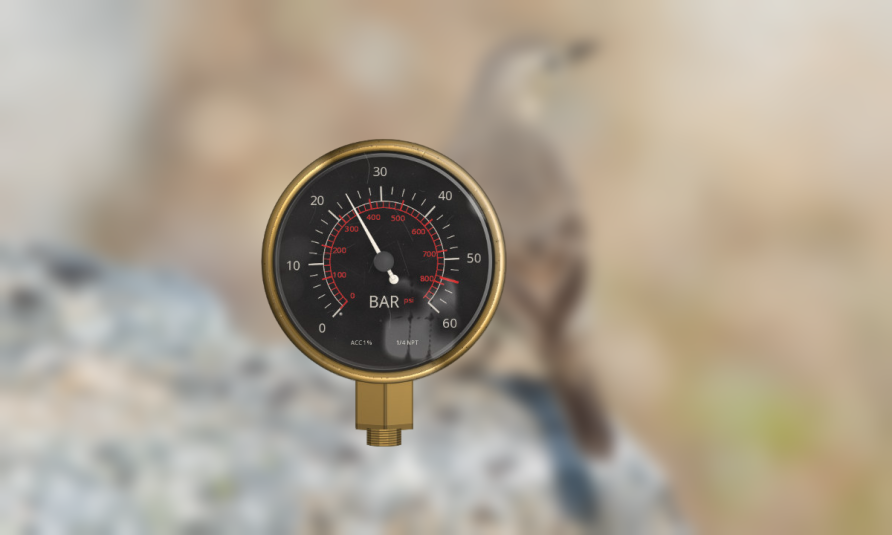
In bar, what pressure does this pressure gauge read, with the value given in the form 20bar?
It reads 24bar
